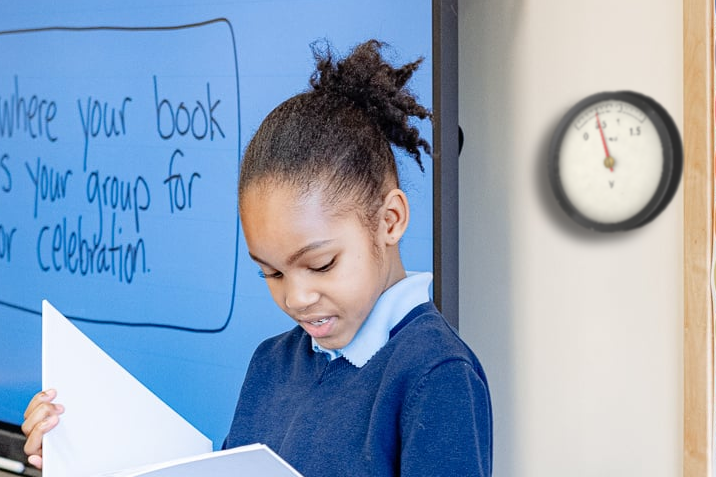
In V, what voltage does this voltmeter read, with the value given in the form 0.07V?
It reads 0.5V
